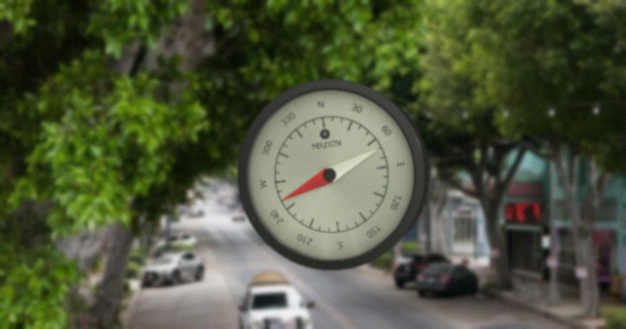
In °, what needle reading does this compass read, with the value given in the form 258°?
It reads 250°
